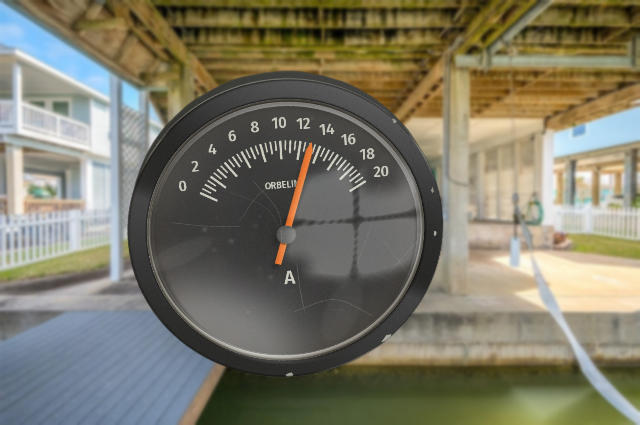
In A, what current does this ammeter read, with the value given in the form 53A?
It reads 13A
